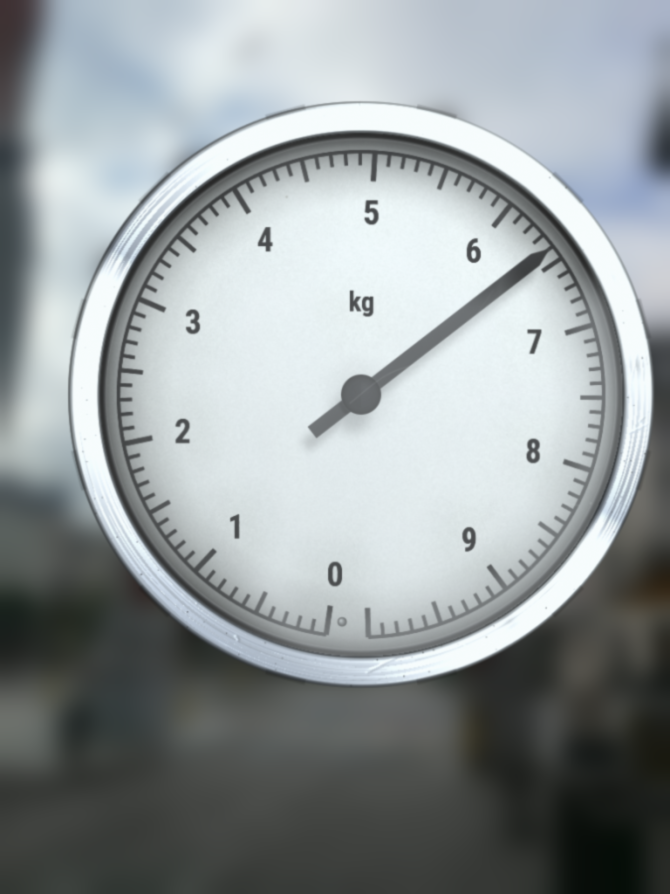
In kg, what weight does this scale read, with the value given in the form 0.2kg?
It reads 6.4kg
